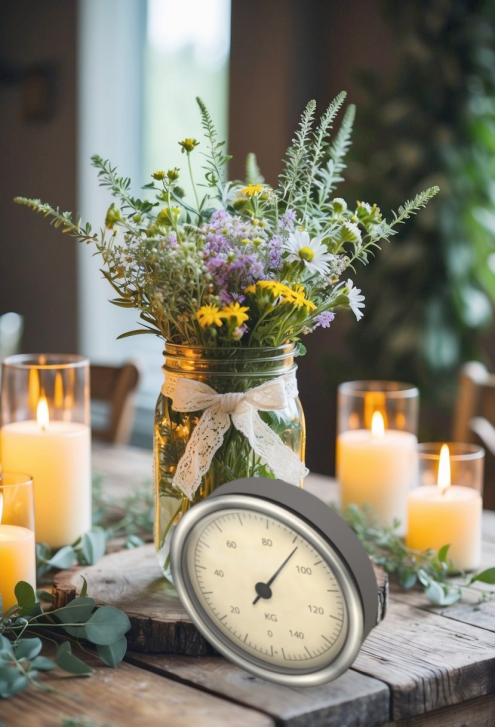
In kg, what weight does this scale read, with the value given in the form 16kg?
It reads 92kg
